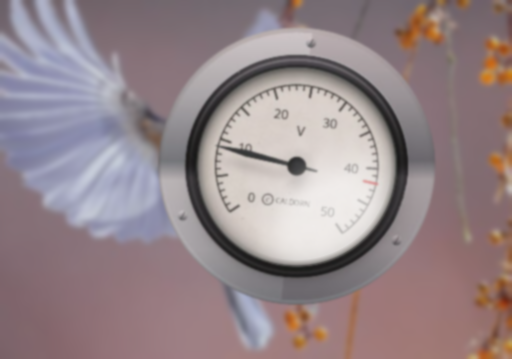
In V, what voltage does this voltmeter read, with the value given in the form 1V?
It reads 9V
